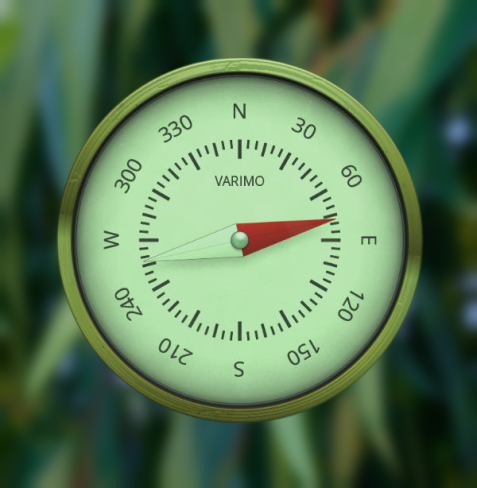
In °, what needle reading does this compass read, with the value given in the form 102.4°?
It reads 77.5°
